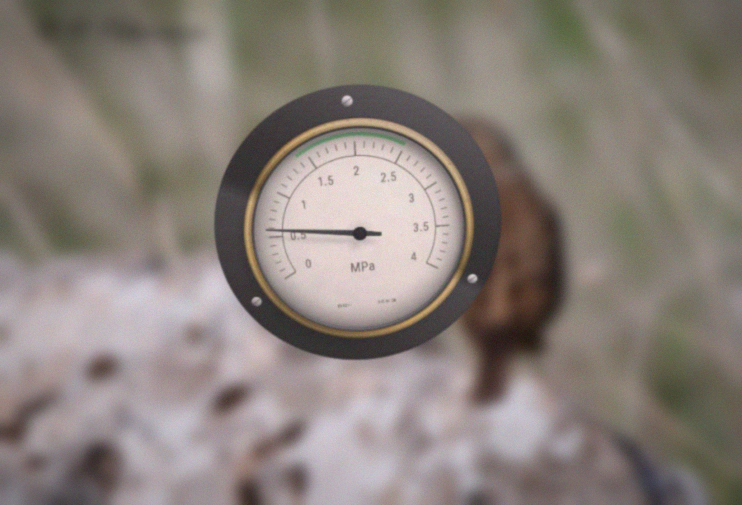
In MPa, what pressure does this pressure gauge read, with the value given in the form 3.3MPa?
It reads 0.6MPa
